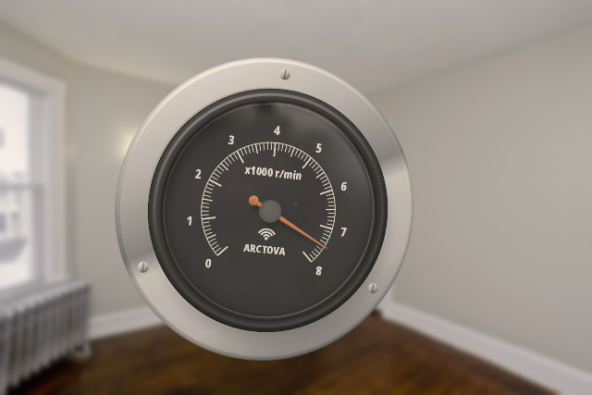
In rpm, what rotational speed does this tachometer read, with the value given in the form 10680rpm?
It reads 7500rpm
